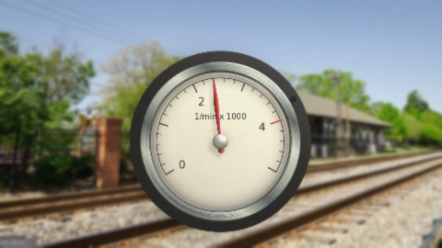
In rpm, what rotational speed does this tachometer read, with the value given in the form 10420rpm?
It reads 2400rpm
